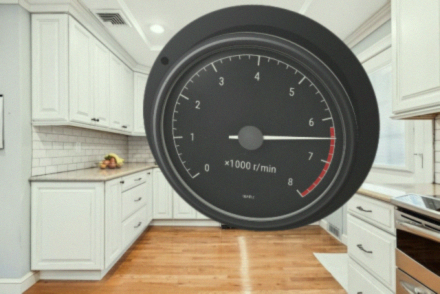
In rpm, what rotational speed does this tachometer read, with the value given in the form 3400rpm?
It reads 6400rpm
